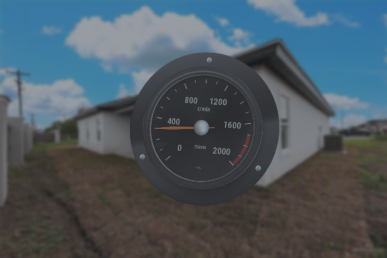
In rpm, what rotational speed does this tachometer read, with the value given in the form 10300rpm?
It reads 300rpm
